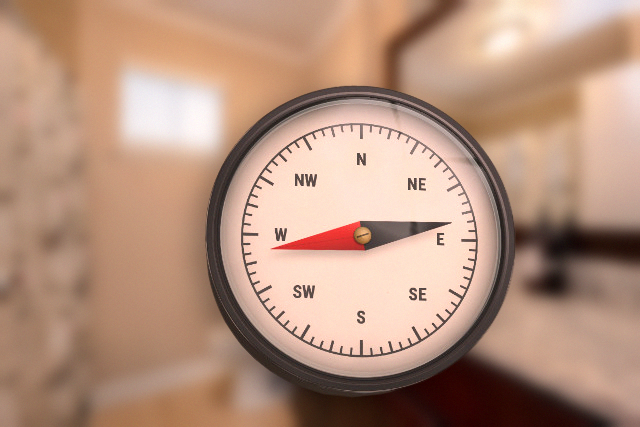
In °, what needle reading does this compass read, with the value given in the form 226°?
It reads 260°
